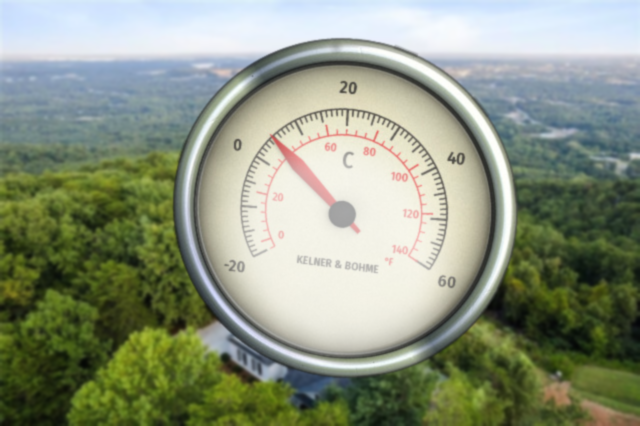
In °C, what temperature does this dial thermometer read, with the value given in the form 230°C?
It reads 5°C
